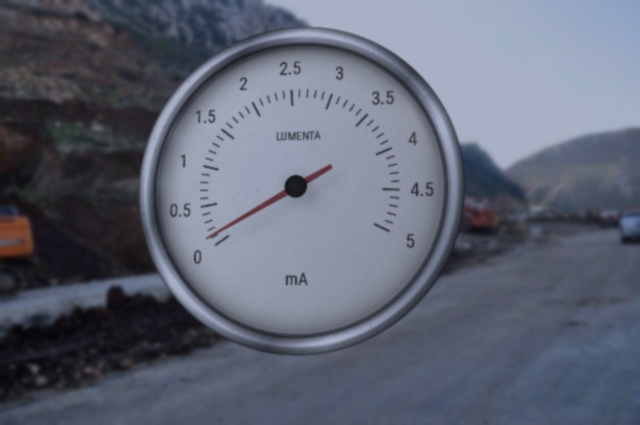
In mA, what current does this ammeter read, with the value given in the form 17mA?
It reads 0.1mA
